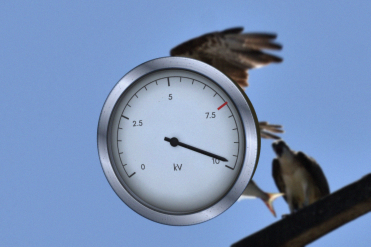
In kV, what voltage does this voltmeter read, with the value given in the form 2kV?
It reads 9.75kV
